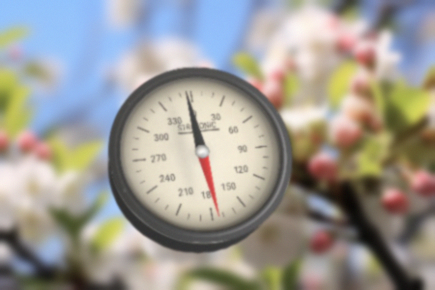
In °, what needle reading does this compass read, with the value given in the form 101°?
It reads 175°
